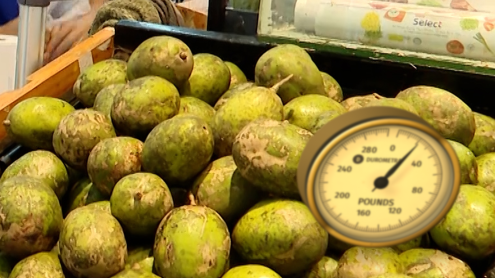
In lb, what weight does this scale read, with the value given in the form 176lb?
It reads 20lb
